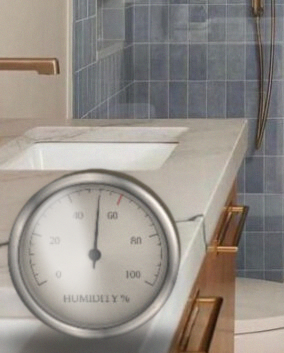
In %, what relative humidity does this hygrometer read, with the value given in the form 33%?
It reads 52%
